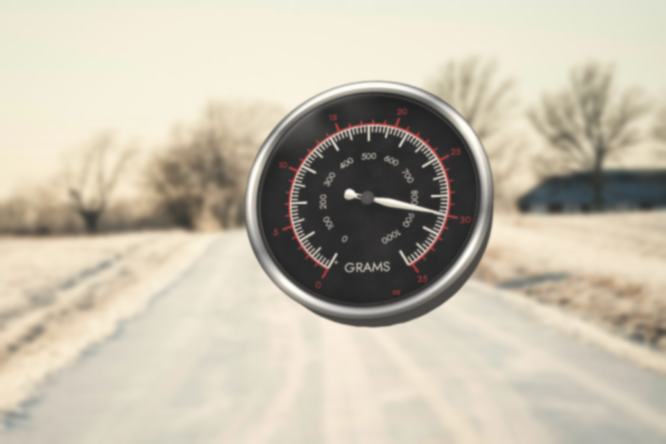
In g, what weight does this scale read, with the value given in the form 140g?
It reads 850g
